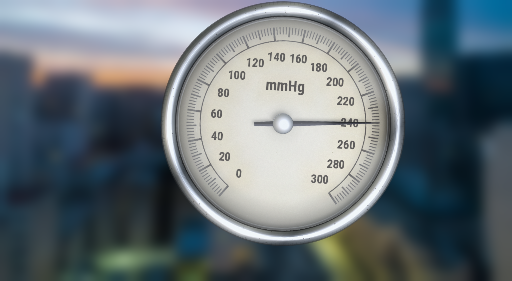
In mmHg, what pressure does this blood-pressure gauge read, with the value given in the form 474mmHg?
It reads 240mmHg
